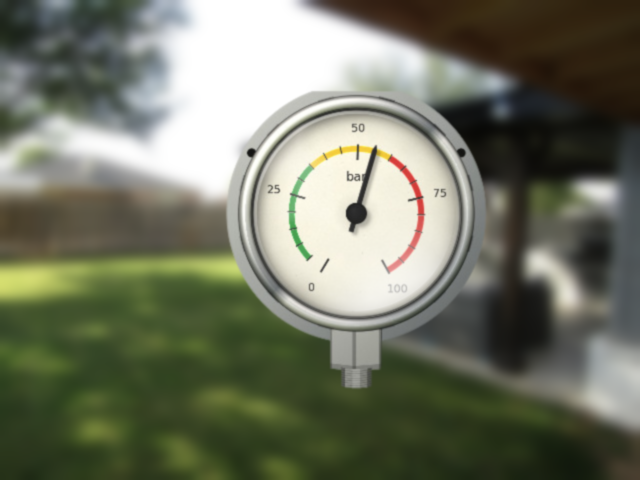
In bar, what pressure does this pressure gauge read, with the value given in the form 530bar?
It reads 55bar
